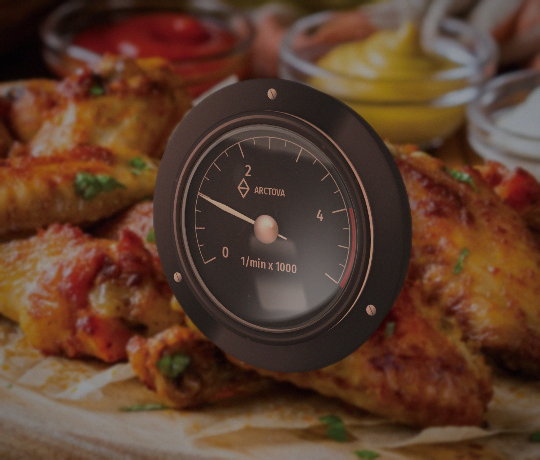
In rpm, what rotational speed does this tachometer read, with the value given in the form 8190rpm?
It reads 1000rpm
